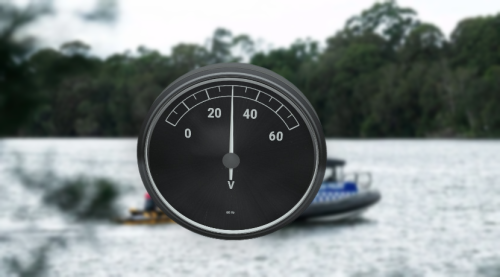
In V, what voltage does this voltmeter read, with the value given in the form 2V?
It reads 30V
